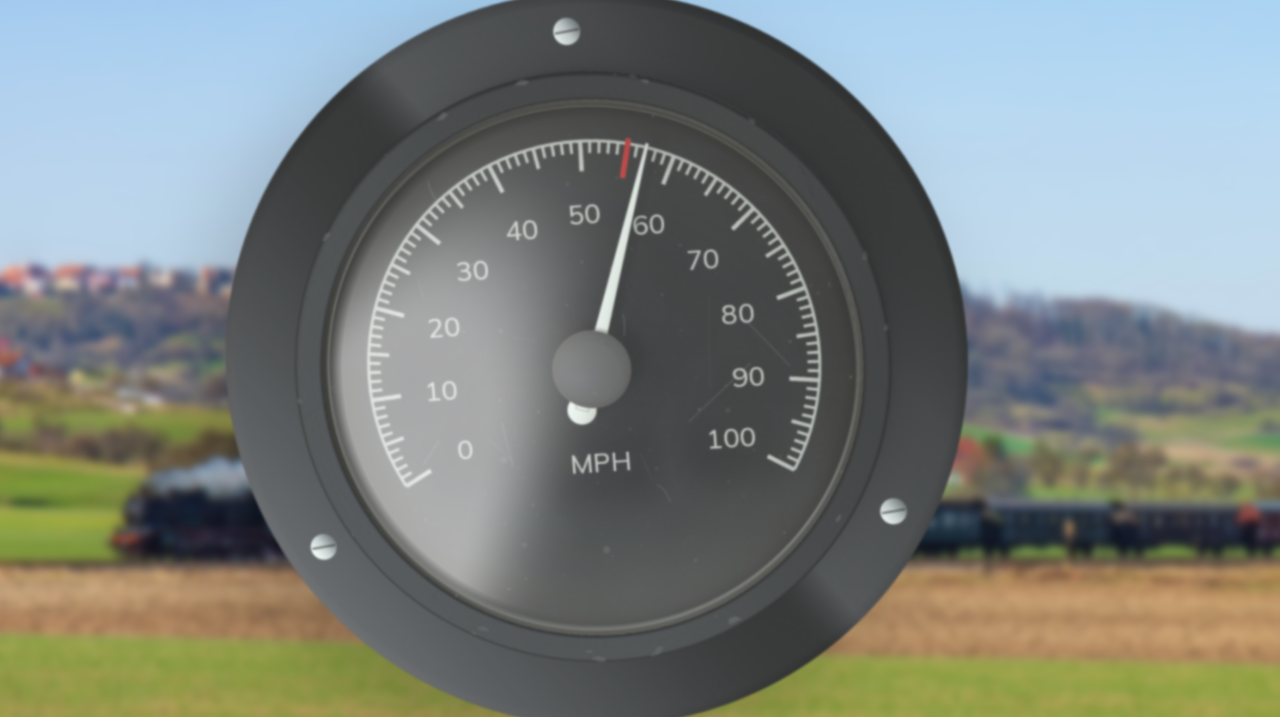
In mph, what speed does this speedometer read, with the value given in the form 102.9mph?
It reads 57mph
